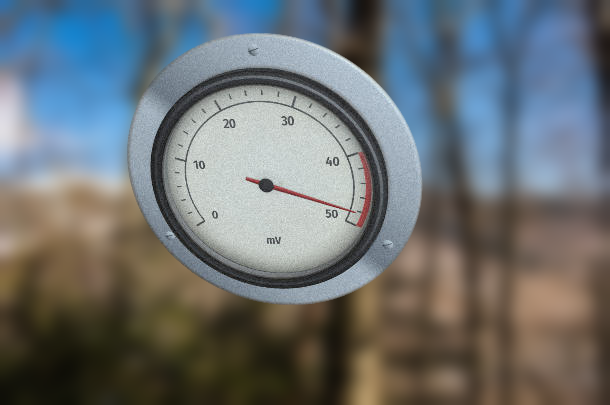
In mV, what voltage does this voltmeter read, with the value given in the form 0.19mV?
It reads 48mV
